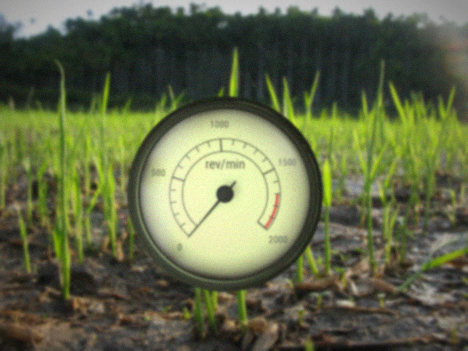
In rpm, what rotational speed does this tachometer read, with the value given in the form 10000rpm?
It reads 0rpm
